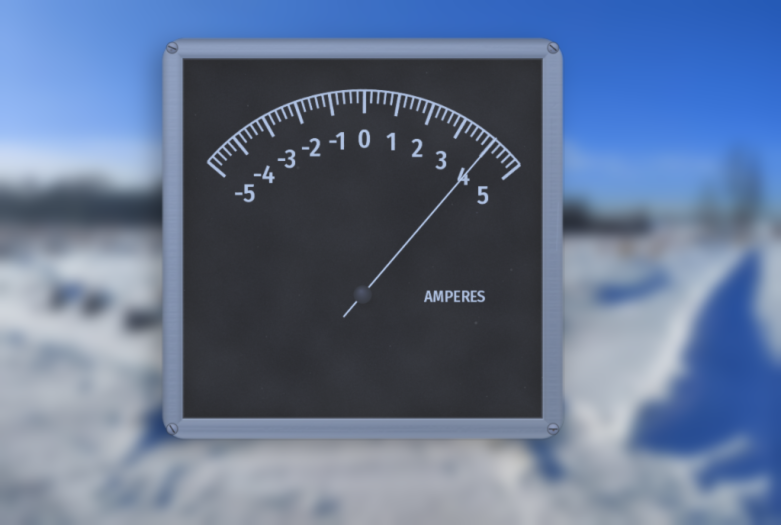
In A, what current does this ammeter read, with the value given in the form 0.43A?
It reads 4A
